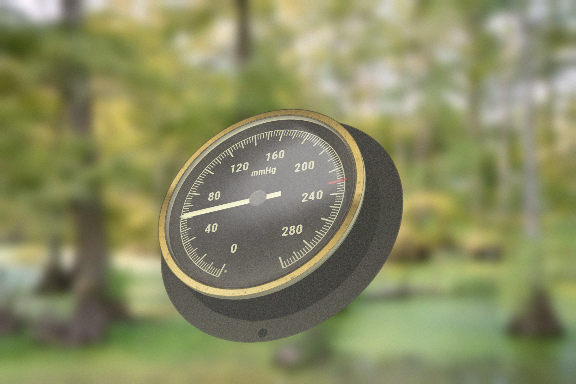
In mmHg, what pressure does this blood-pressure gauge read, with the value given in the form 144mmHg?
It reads 60mmHg
